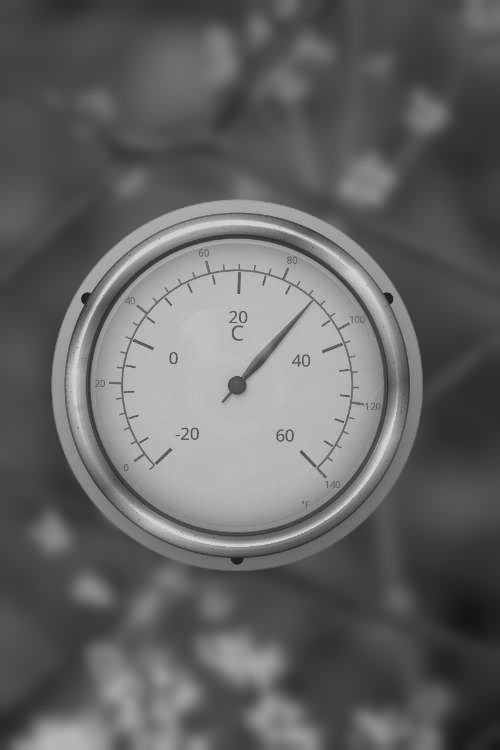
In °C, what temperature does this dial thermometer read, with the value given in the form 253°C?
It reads 32°C
